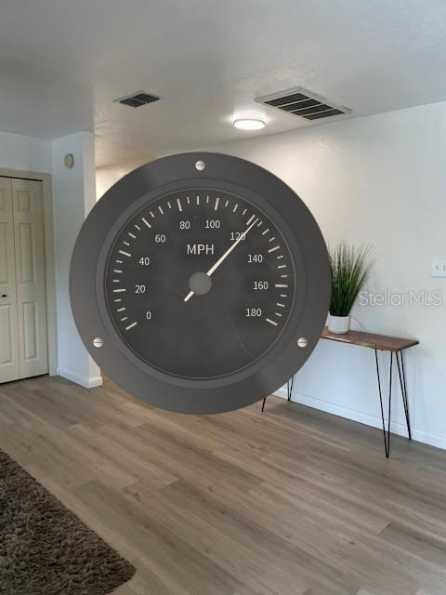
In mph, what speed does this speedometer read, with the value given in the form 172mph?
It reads 122.5mph
